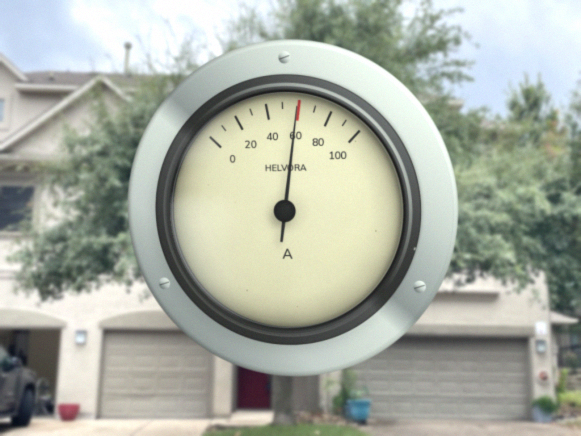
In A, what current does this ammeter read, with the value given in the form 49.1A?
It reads 60A
